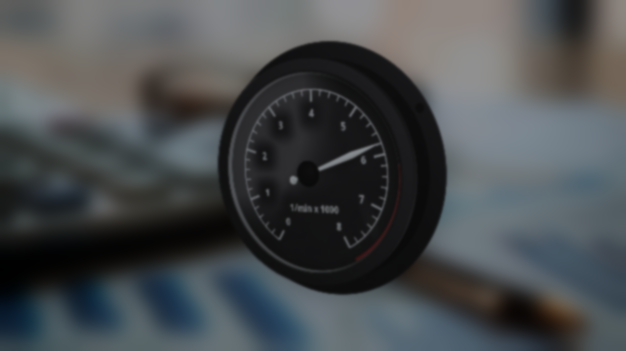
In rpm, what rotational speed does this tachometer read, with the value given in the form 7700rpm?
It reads 5800rpm
